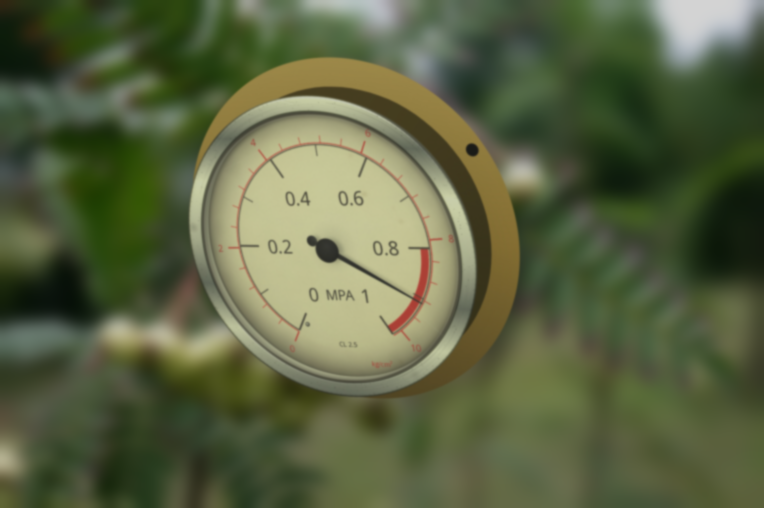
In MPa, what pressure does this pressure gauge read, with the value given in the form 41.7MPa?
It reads 0.9MPa
